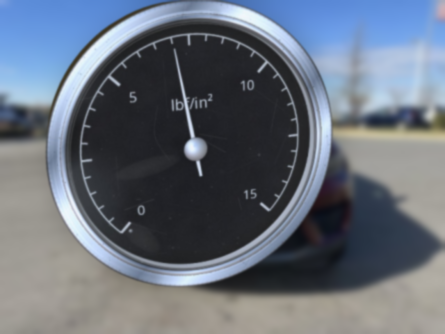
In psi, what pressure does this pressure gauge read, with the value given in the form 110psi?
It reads 7psi
